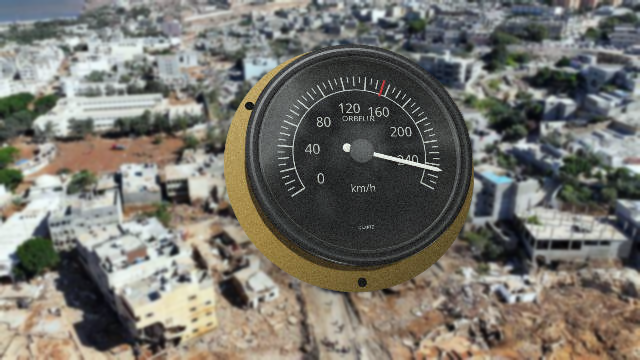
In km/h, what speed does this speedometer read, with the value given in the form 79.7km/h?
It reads 245km/h
